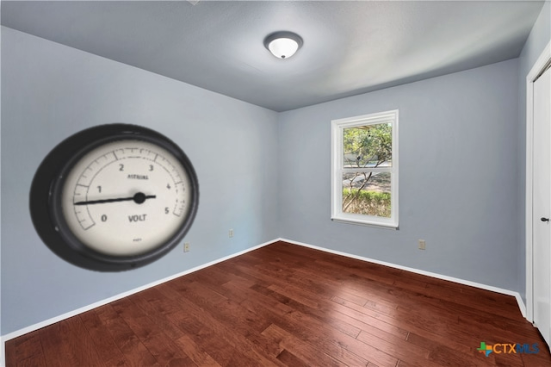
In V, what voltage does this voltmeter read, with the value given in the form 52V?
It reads 0.6V
